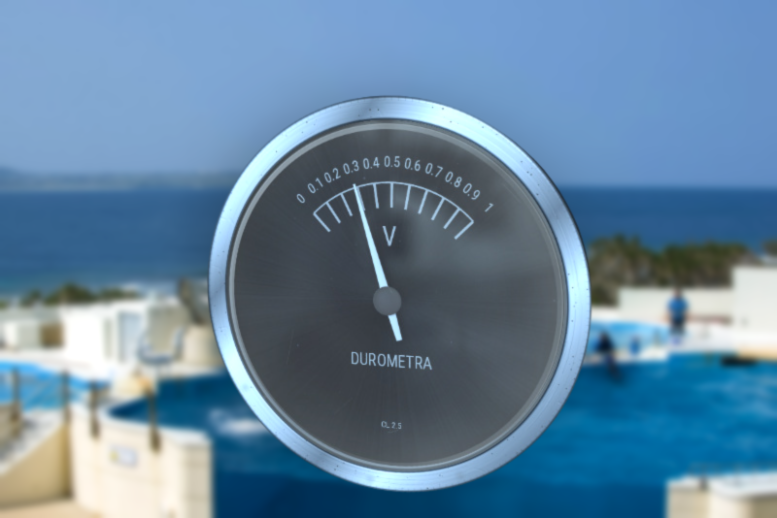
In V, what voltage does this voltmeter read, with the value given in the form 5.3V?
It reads 0.3V
